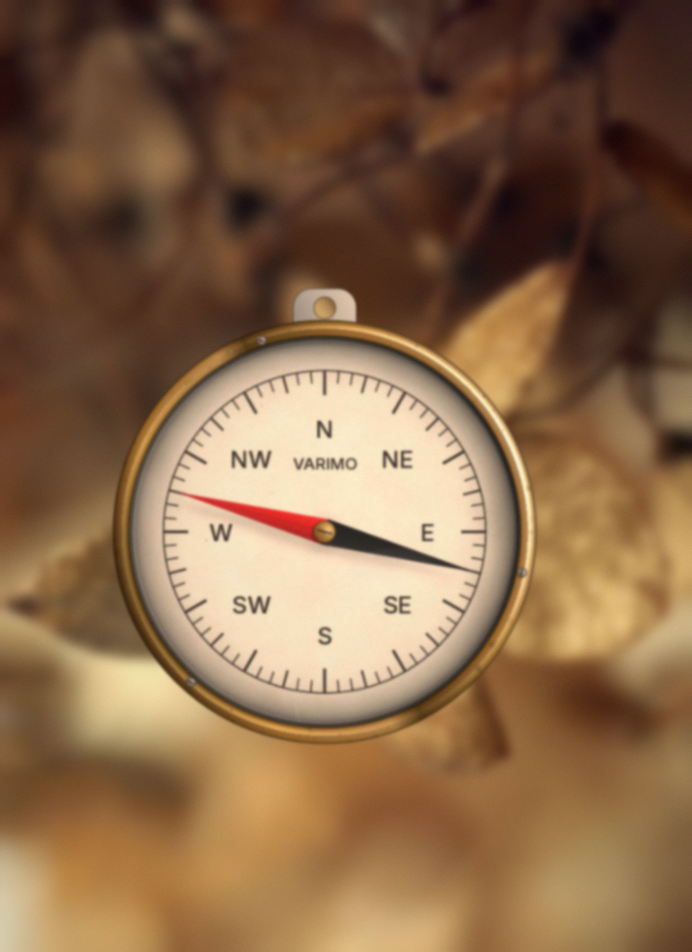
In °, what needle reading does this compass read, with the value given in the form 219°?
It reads 285°
